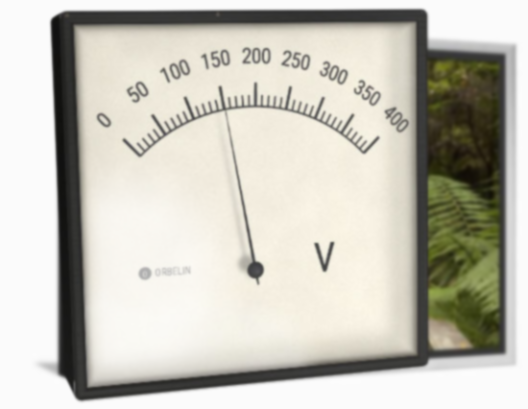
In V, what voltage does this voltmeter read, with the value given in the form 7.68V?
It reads 150V
